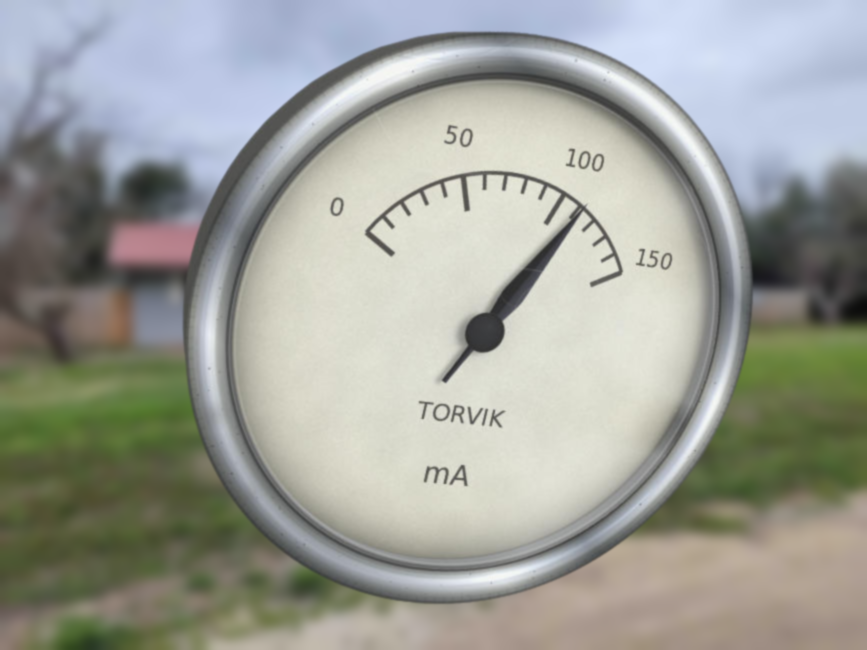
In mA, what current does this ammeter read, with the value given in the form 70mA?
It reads 110mA
